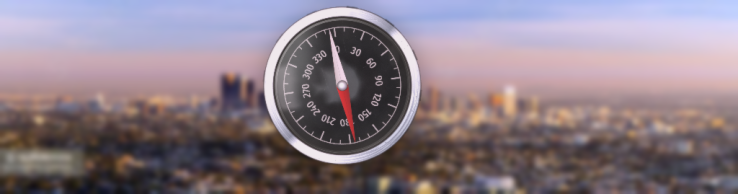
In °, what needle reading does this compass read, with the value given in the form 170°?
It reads 175°
